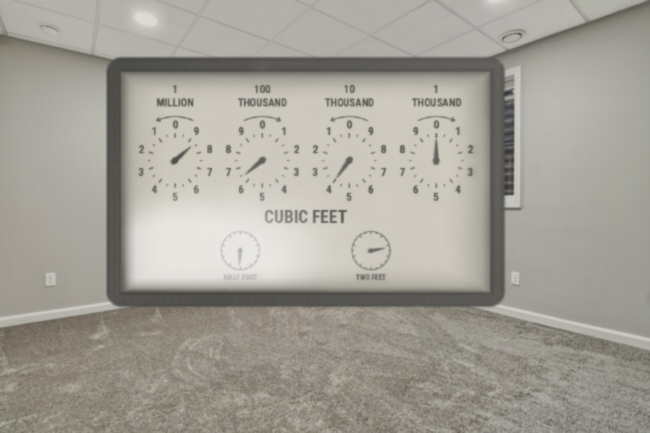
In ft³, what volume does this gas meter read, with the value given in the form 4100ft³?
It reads 864000ft³
